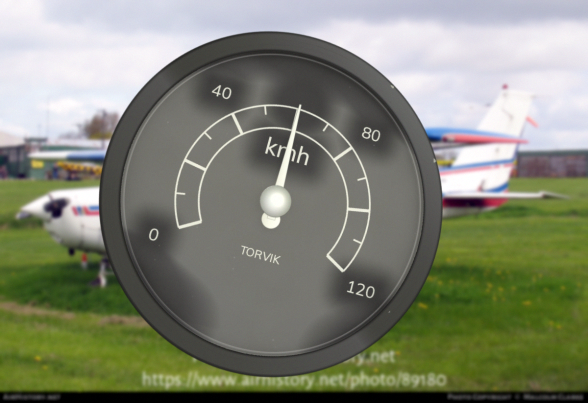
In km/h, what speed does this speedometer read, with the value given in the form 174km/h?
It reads 60km/h
